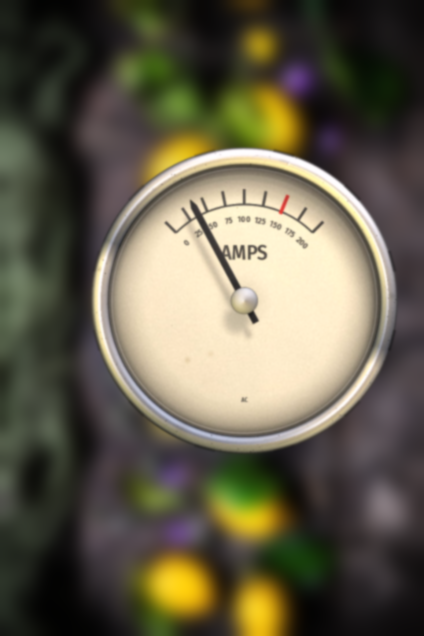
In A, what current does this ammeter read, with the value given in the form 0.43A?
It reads 37.5A
